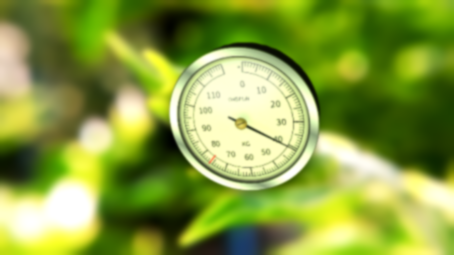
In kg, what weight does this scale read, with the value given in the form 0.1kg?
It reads 40kg
